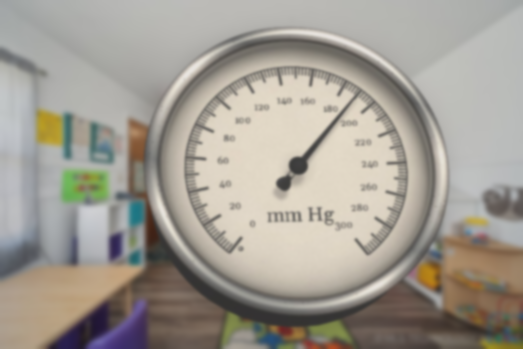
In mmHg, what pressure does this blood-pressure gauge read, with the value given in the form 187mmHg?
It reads 190mmHg
